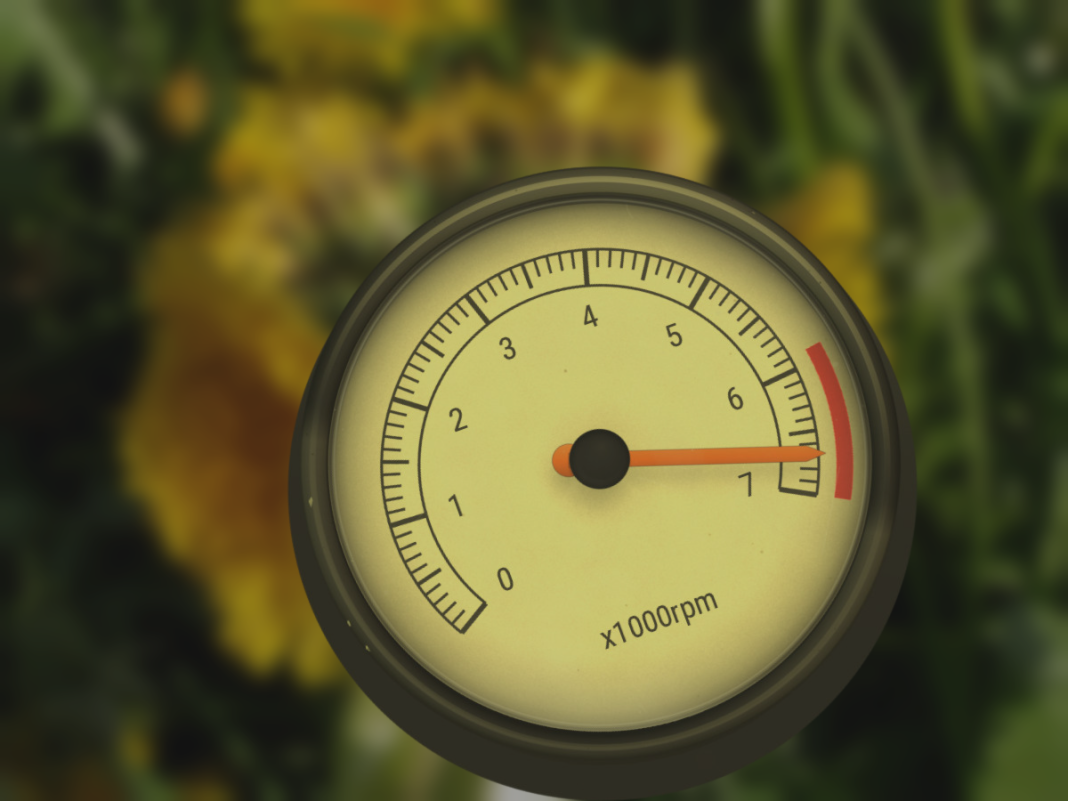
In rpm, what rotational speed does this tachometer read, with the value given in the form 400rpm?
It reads 6700rpm
